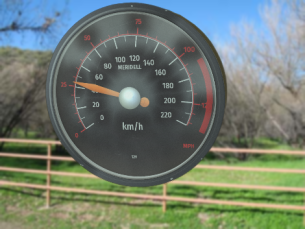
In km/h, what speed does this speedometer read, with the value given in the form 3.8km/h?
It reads 45km/h
